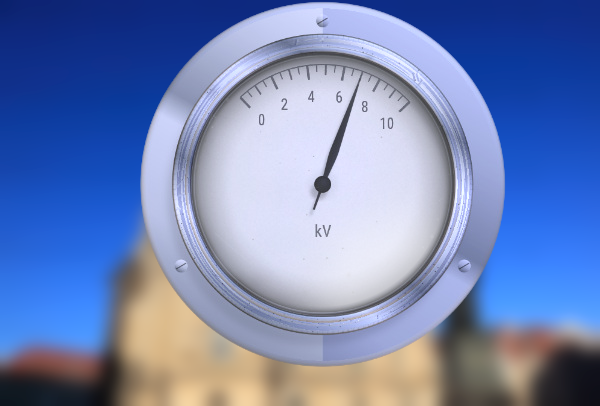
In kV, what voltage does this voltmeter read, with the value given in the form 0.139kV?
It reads 7kV
